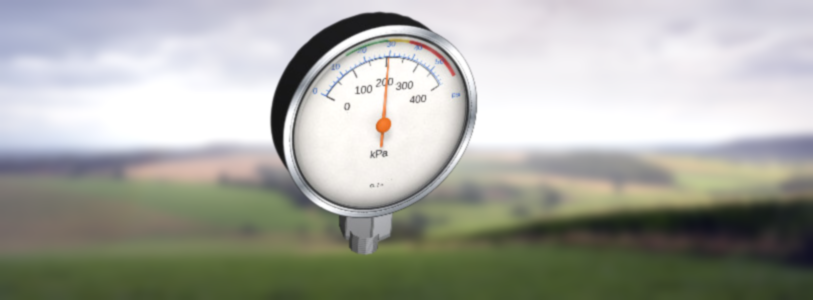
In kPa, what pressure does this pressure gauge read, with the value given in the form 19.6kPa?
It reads 200kPa
